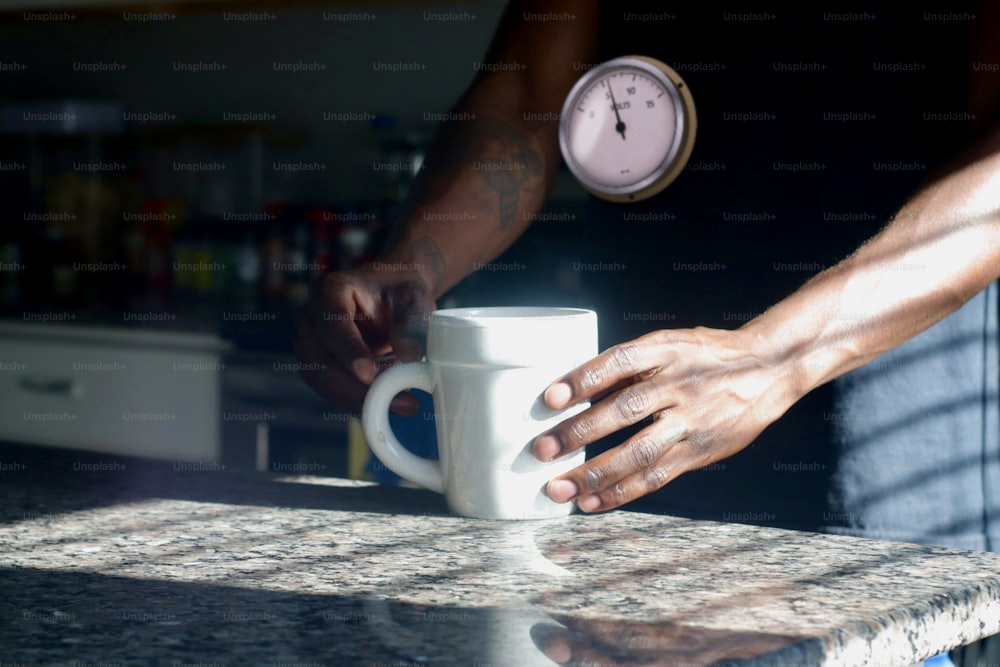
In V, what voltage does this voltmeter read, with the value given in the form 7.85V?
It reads 6V
